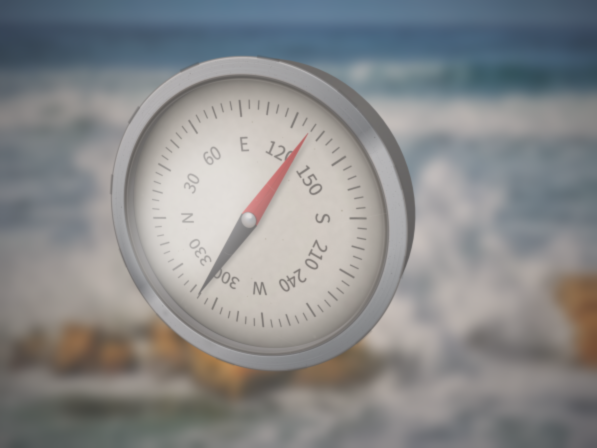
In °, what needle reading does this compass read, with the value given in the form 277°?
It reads 130°
